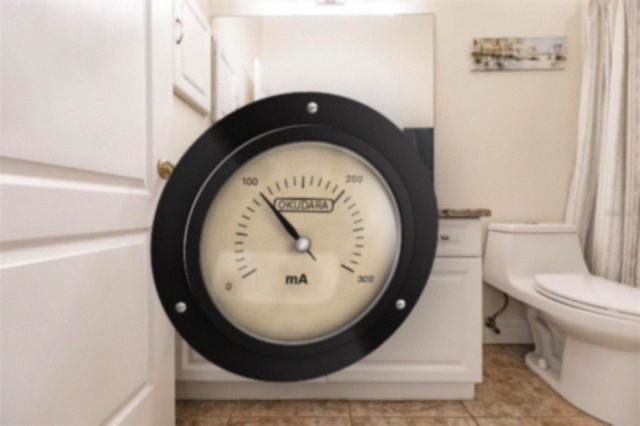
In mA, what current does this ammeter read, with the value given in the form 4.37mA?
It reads 100mA
